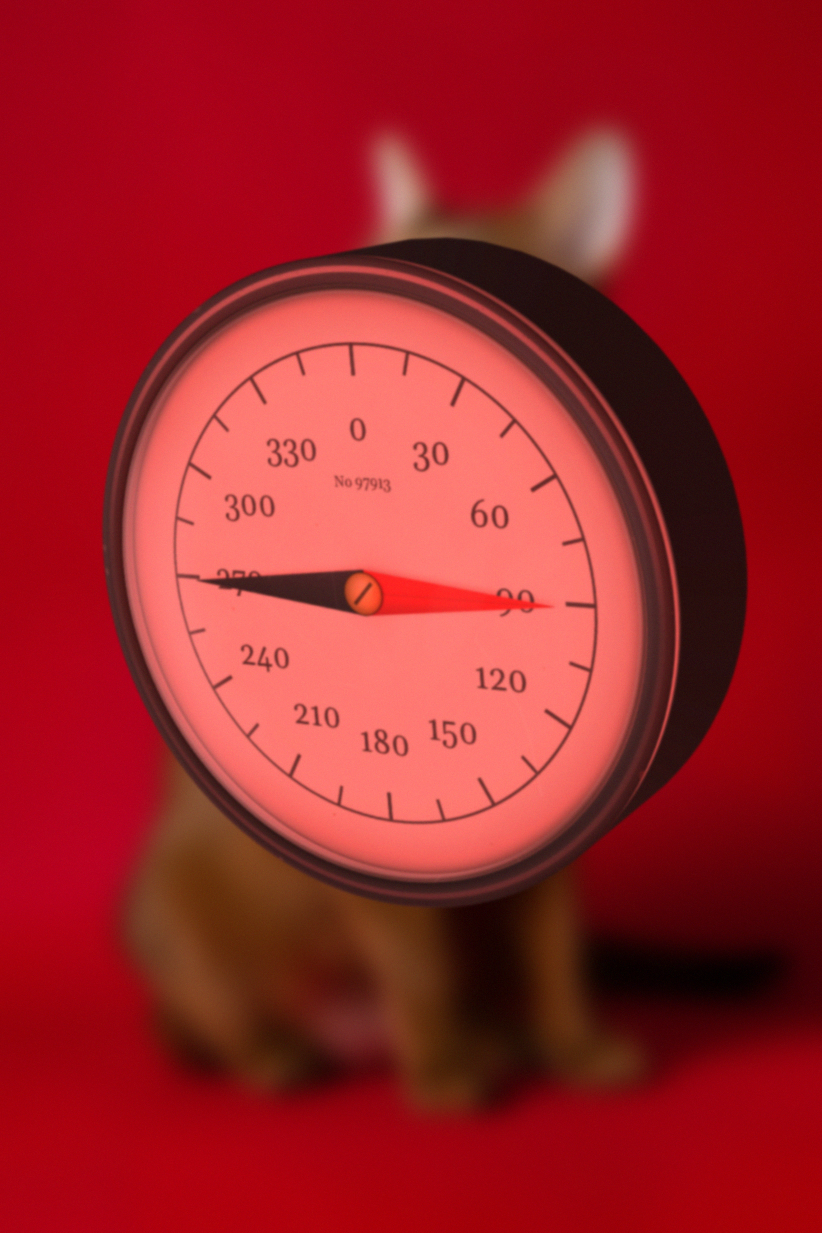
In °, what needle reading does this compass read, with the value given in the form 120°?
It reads 90°
